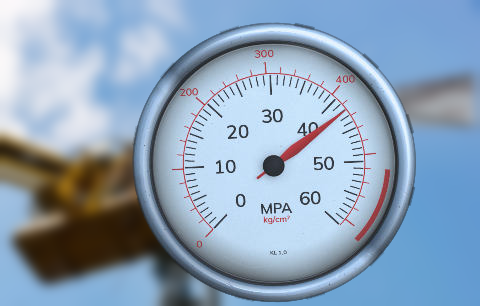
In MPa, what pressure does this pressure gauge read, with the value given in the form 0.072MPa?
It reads 42MPa
